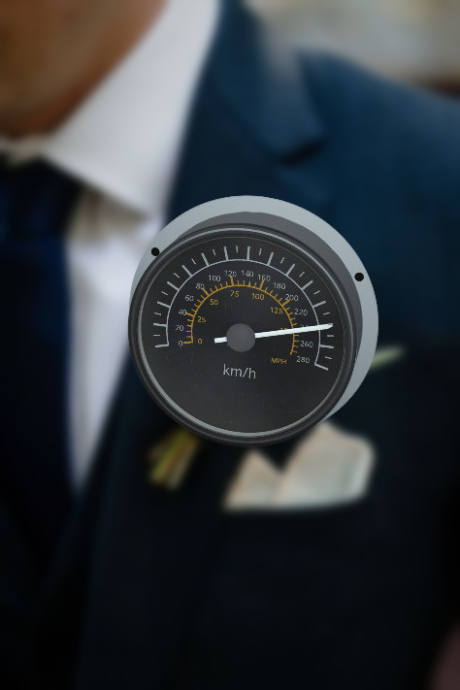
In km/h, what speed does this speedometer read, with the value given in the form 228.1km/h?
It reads 240km/h
